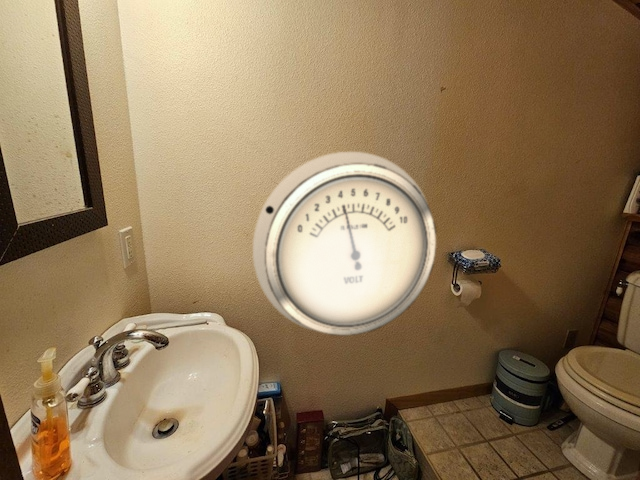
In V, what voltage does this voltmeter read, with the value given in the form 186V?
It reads 4V
